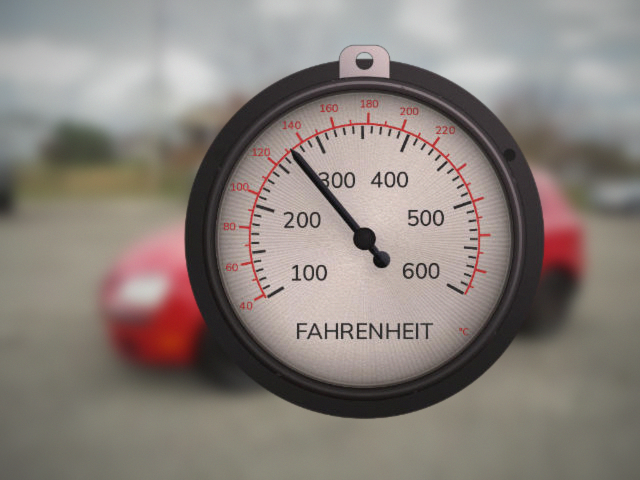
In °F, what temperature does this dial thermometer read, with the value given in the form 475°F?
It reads 270°F
